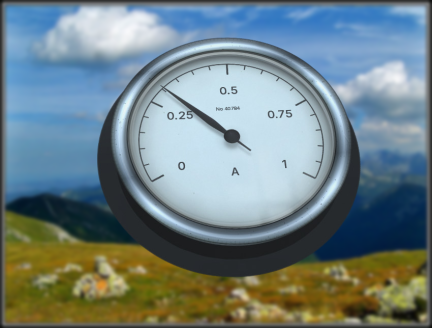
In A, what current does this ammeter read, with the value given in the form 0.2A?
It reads 0.3A
